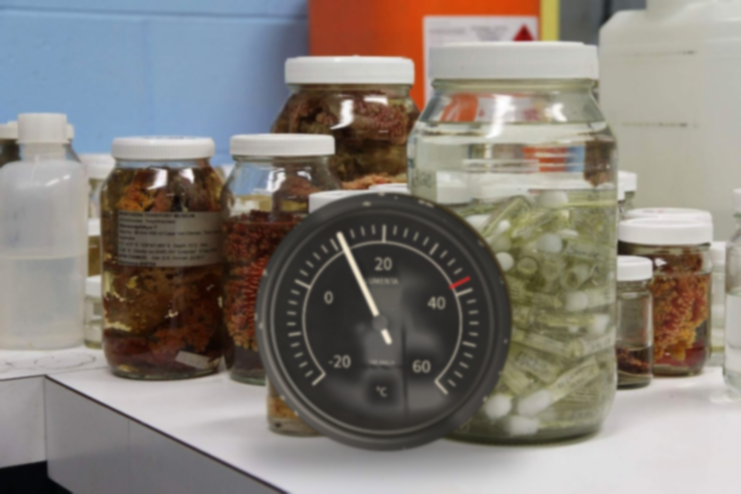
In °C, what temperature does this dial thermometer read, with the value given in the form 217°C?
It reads 12°C
